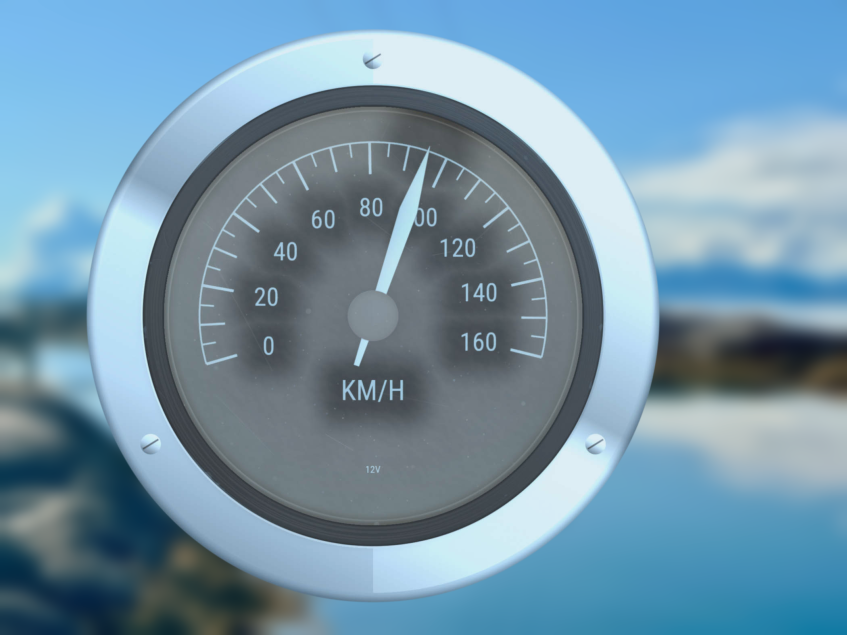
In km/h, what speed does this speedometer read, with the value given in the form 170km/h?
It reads 95km/h
